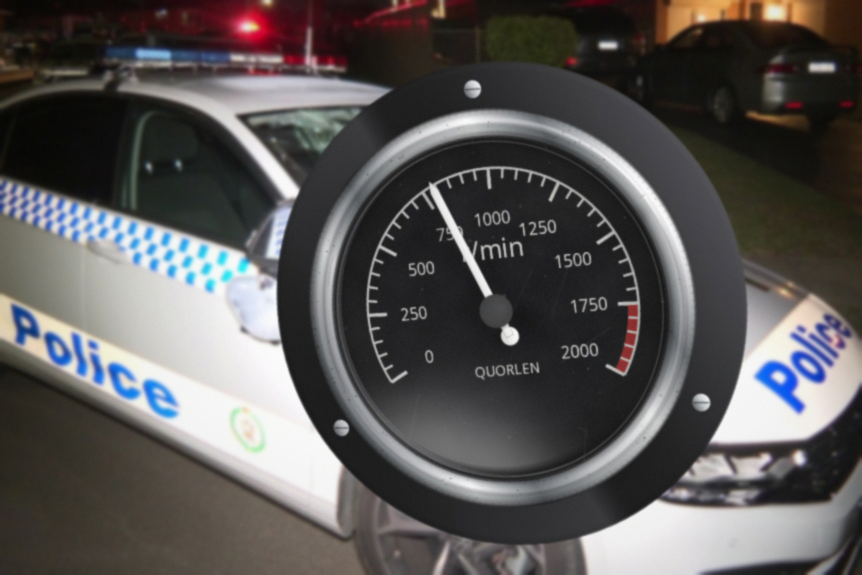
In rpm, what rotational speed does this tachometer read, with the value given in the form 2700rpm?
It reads 800rpm
